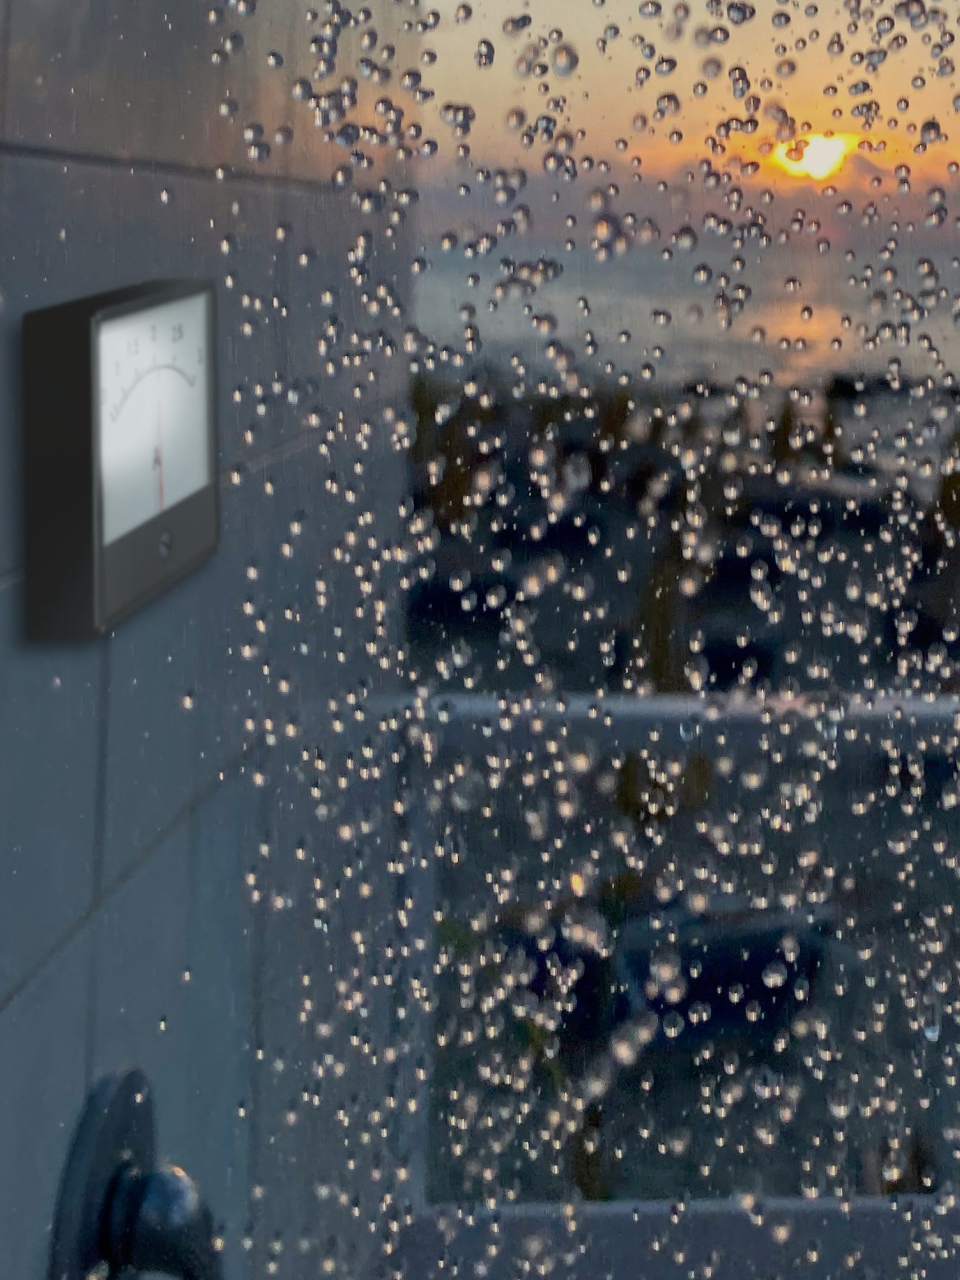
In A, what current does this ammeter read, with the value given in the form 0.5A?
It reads 2A
